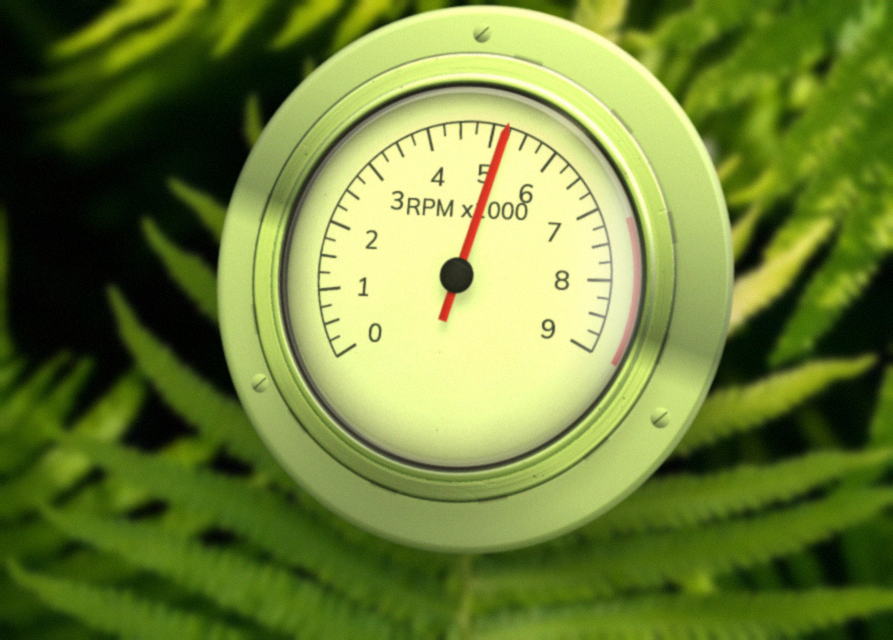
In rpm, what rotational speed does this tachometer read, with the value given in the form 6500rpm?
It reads 5250rpm
